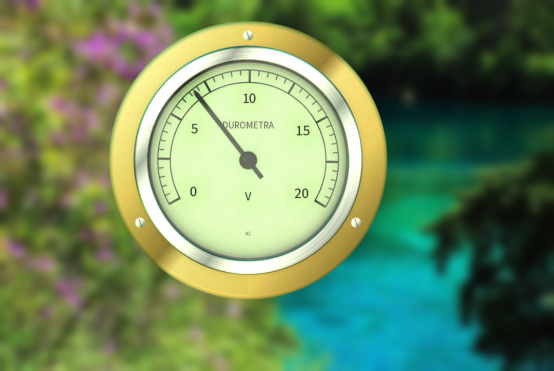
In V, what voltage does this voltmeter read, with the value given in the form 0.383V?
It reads 6.75V
